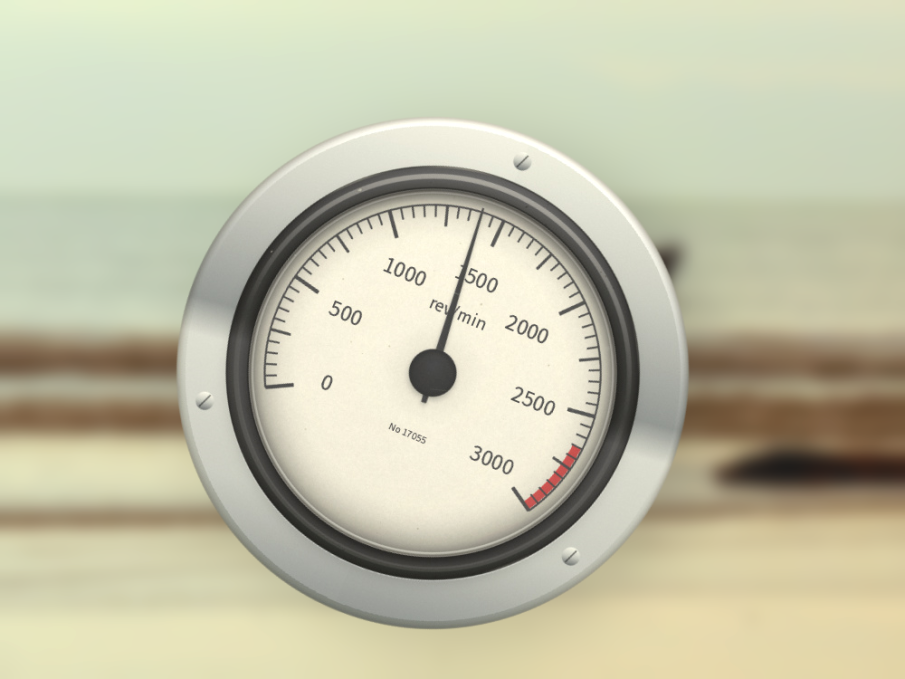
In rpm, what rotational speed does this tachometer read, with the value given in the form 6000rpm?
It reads 1400rpm
